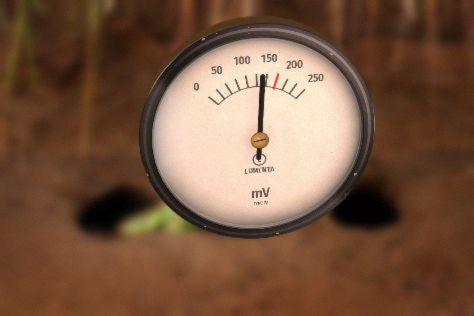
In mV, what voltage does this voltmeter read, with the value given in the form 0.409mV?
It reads 137.5mV
